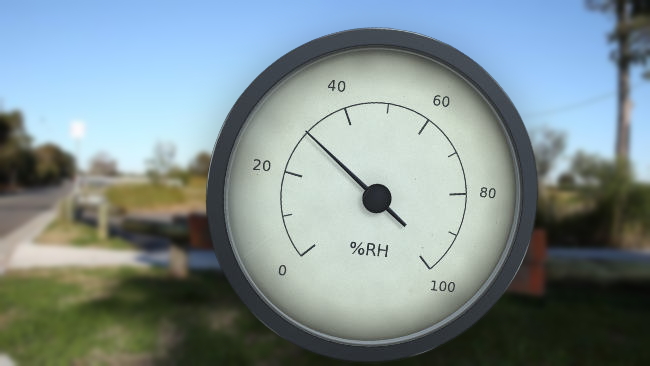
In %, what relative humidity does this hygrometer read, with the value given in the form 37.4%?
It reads 30%
